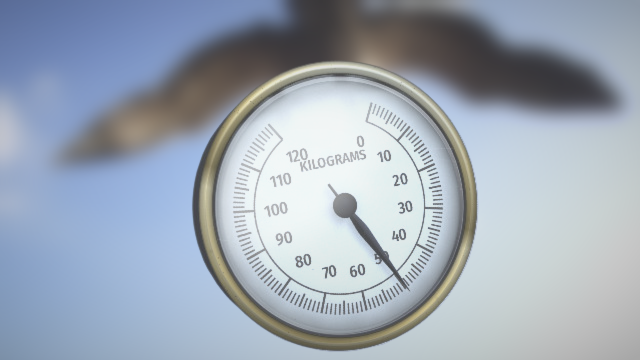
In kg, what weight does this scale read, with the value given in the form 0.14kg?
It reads 50kg
